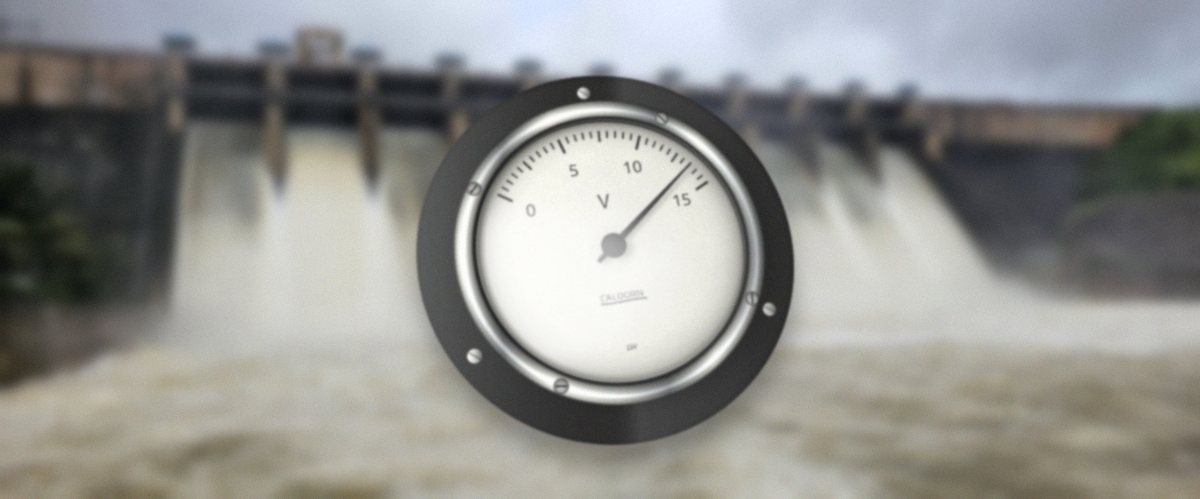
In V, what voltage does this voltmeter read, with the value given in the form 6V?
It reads 13.5V
